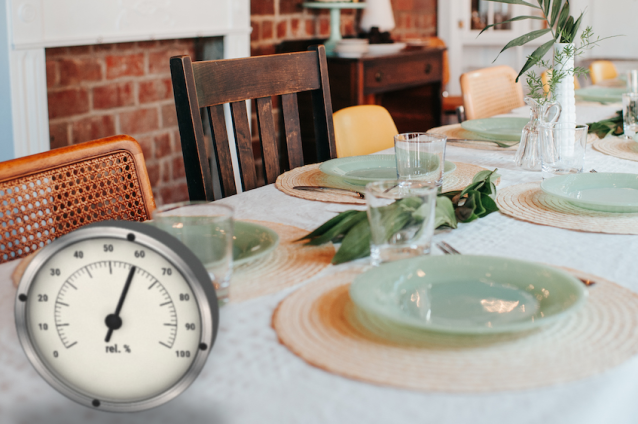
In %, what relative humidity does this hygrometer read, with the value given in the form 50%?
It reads 60%
